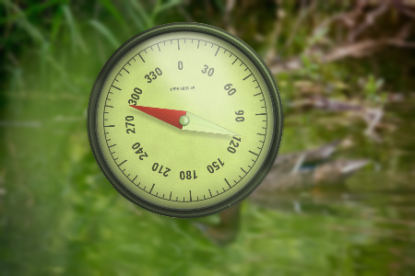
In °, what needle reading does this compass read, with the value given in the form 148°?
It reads 290°
